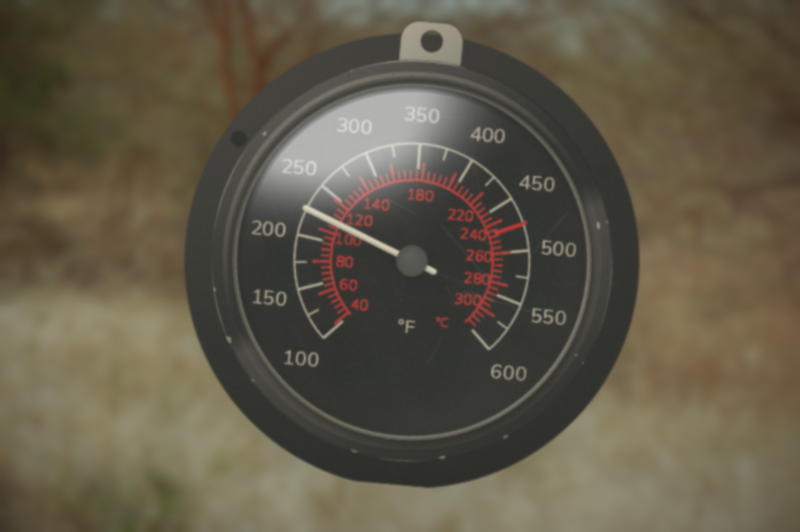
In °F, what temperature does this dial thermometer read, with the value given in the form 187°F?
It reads 225°F
